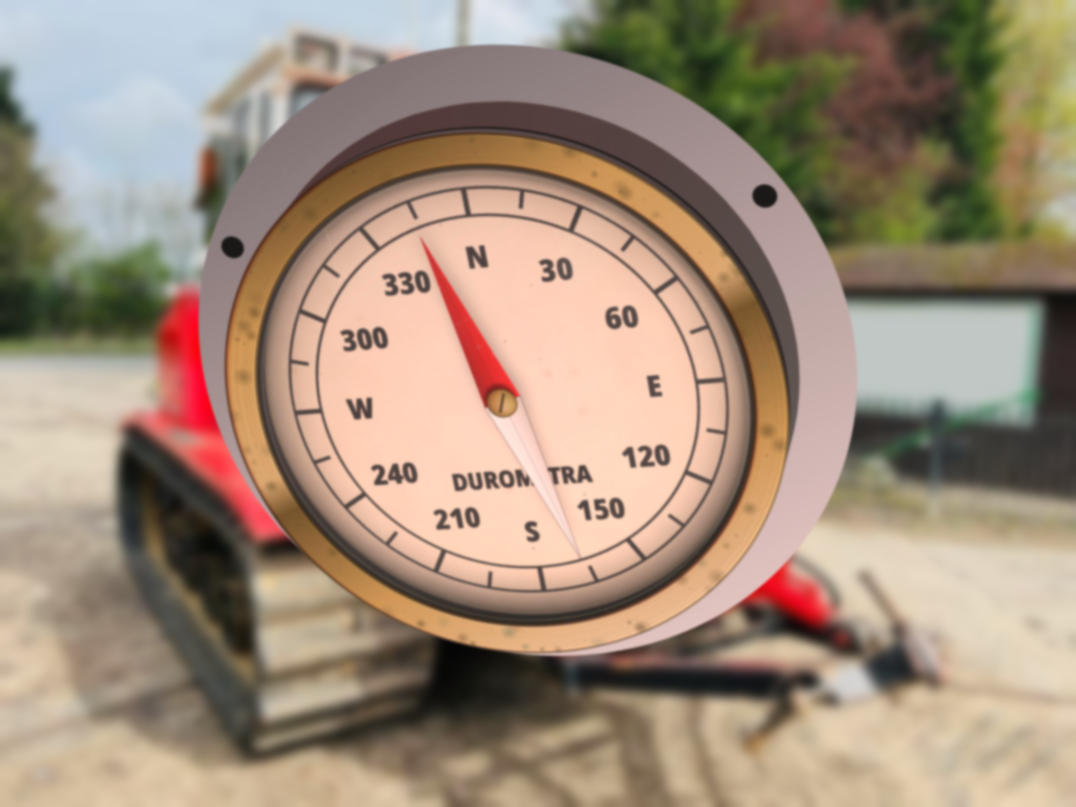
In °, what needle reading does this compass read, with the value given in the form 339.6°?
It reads 345°
